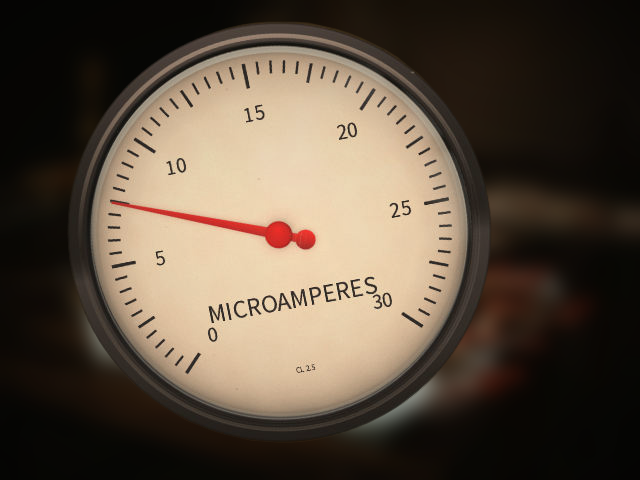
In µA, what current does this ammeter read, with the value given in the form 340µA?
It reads 7.5µA
